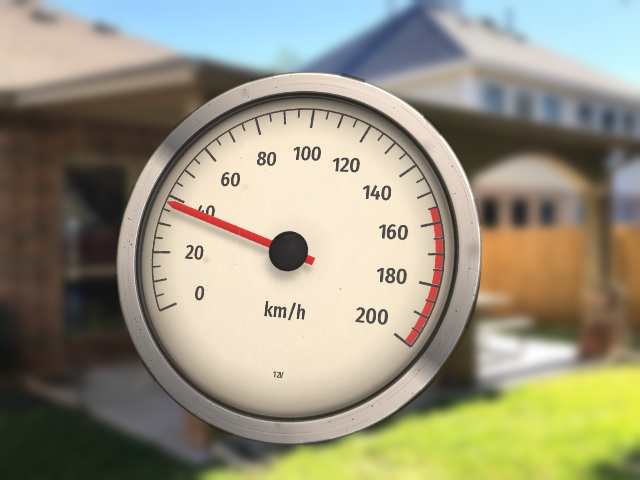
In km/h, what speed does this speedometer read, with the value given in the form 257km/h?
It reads 37.5km/h
